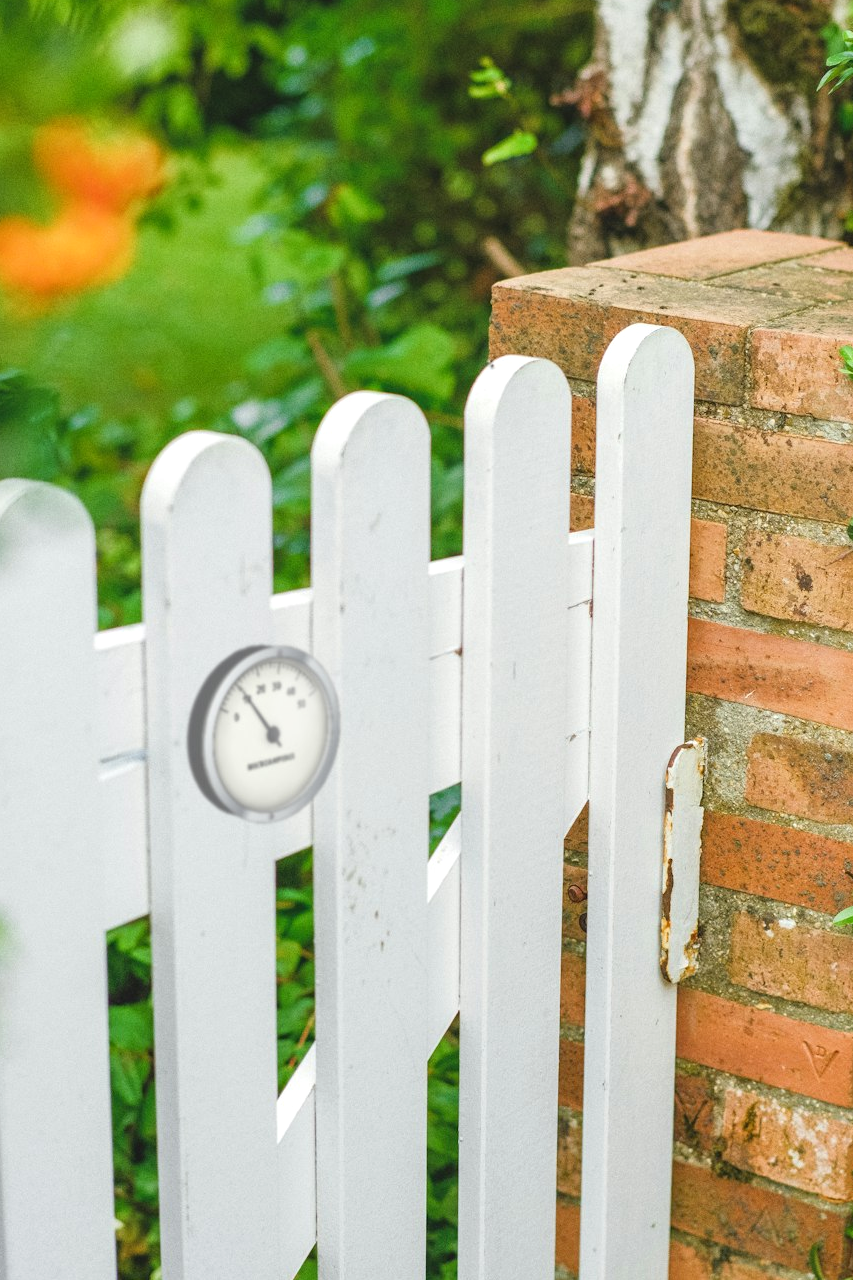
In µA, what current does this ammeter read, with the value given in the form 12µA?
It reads 10µA
